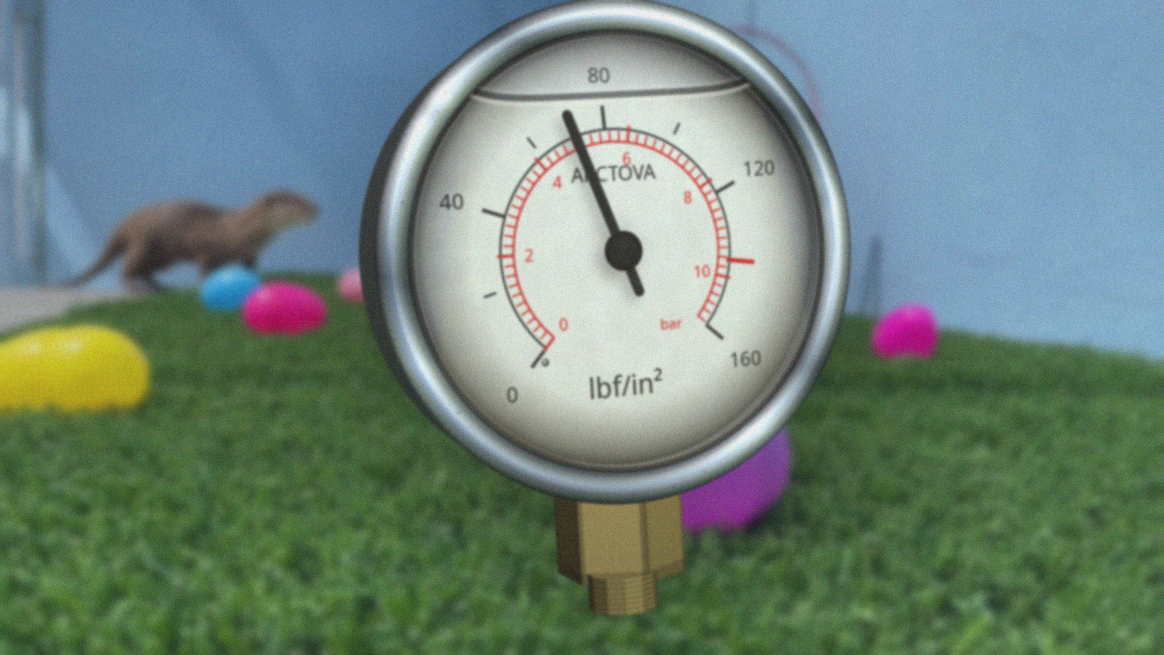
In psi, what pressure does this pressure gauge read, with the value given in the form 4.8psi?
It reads 70psi
